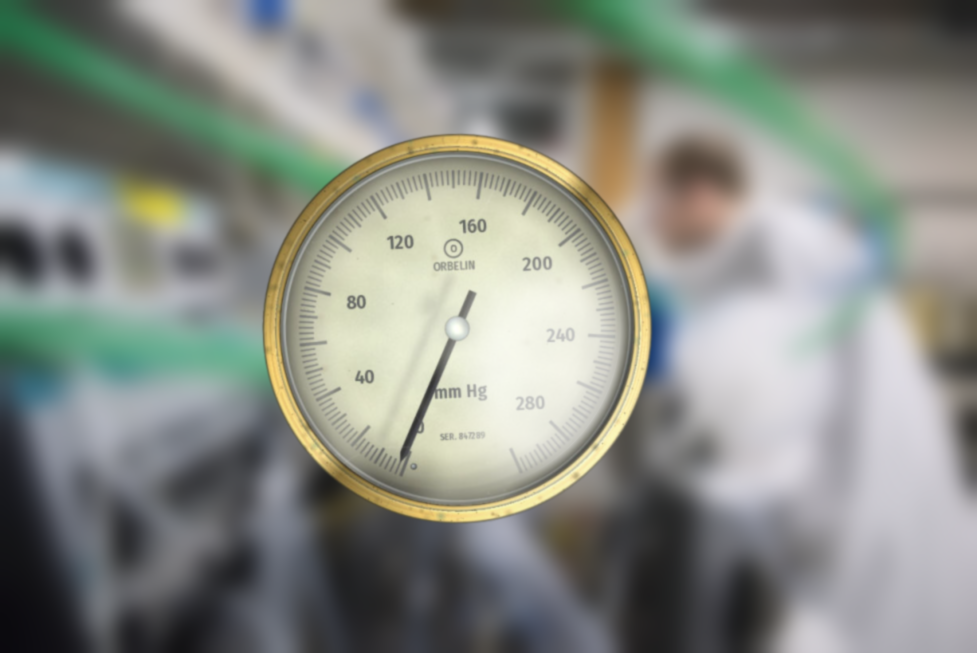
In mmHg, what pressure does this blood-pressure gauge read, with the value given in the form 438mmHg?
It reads 2mmHg
